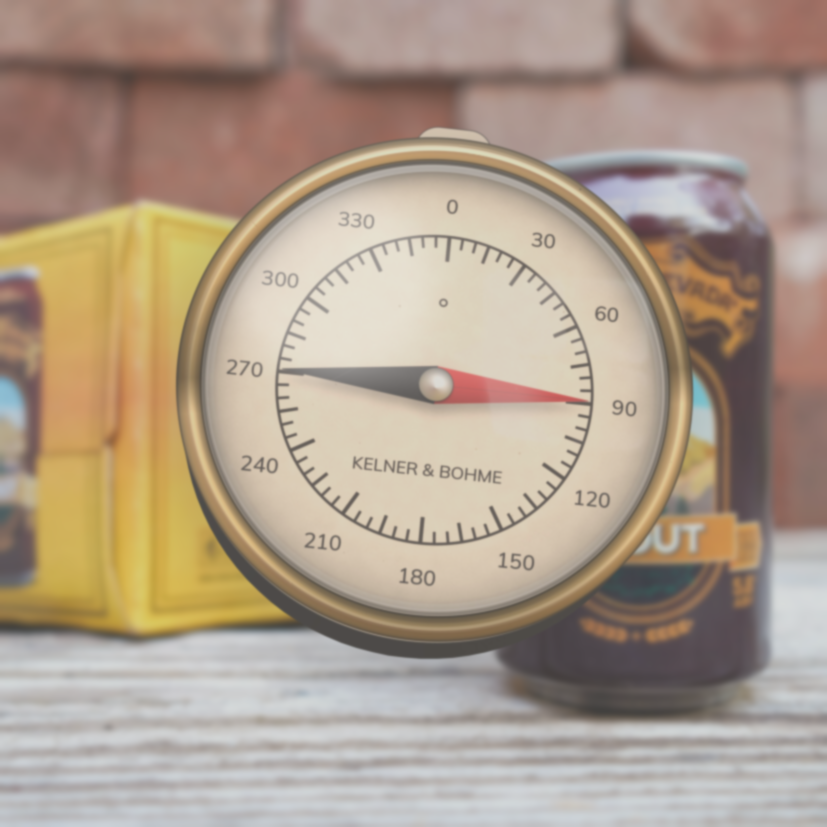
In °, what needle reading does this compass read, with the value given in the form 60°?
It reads 90°
